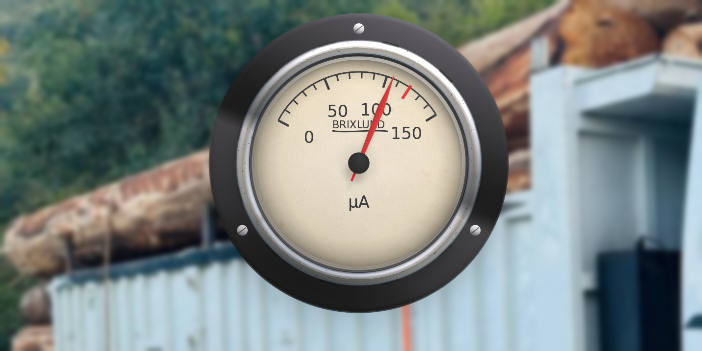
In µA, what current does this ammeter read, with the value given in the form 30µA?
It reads 105µA
